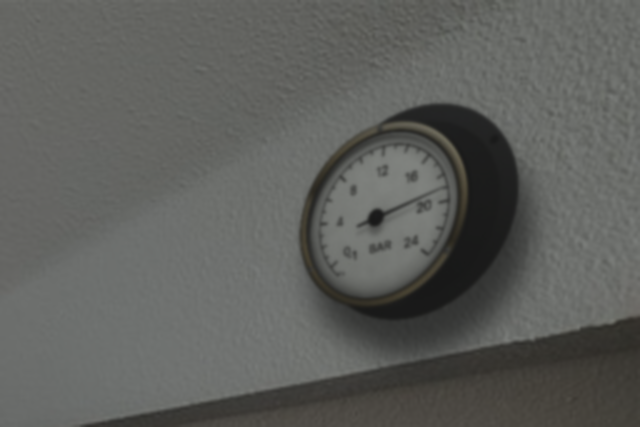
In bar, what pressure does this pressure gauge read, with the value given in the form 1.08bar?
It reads 19bar
